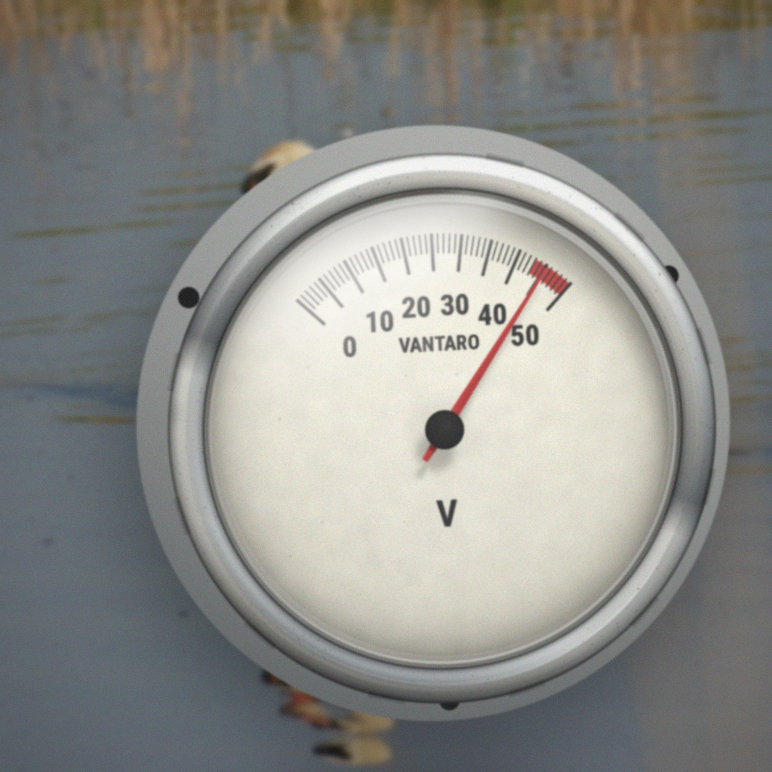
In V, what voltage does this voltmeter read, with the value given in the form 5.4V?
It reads 45V
